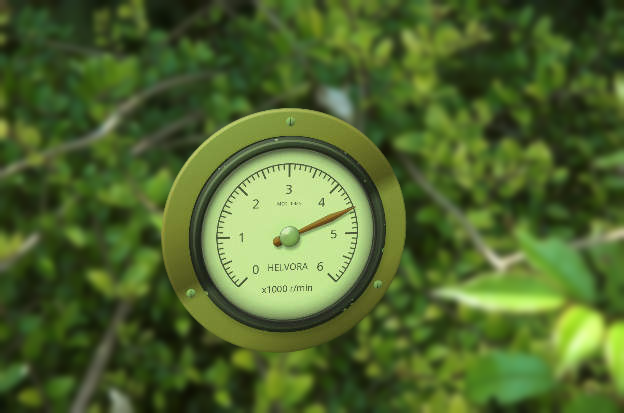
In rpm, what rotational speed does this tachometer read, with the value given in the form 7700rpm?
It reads 4500rpm
